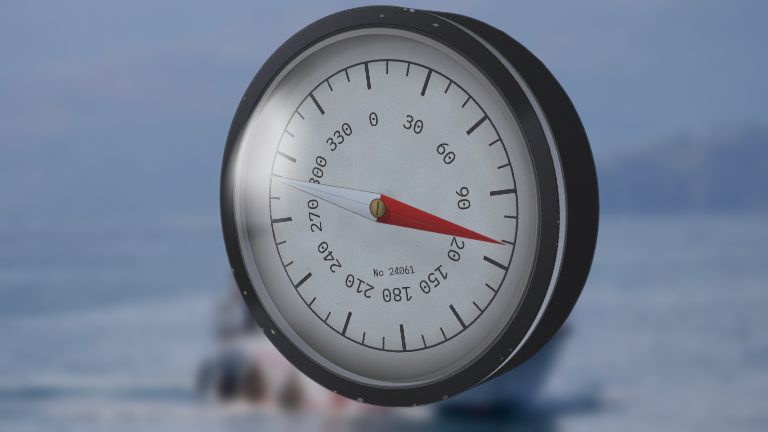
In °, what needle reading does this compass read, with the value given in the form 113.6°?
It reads 110°
